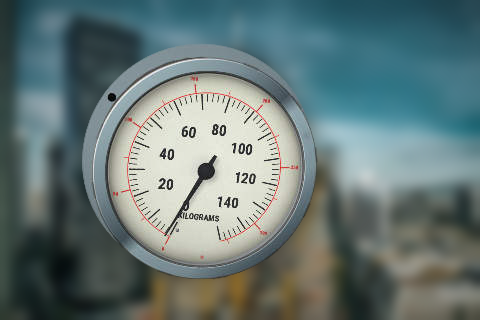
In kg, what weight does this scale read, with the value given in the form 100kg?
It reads 2kg
